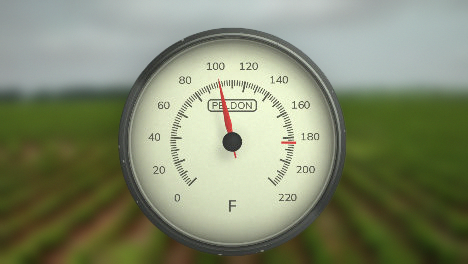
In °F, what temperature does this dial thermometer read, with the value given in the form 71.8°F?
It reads 100°F
